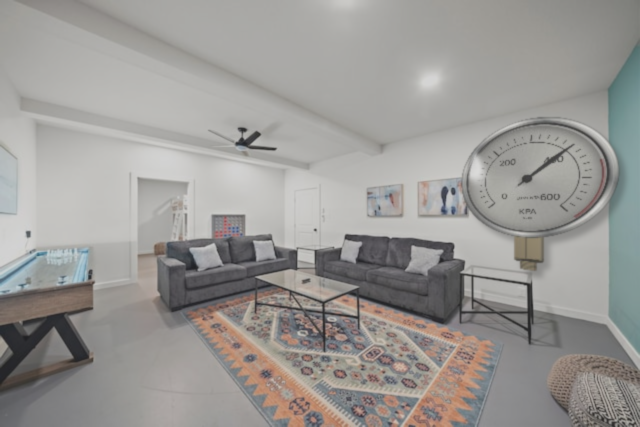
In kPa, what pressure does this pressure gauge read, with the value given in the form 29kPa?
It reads 400kPa
